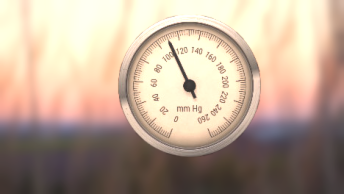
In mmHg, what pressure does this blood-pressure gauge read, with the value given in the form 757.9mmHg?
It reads 110mmHg
